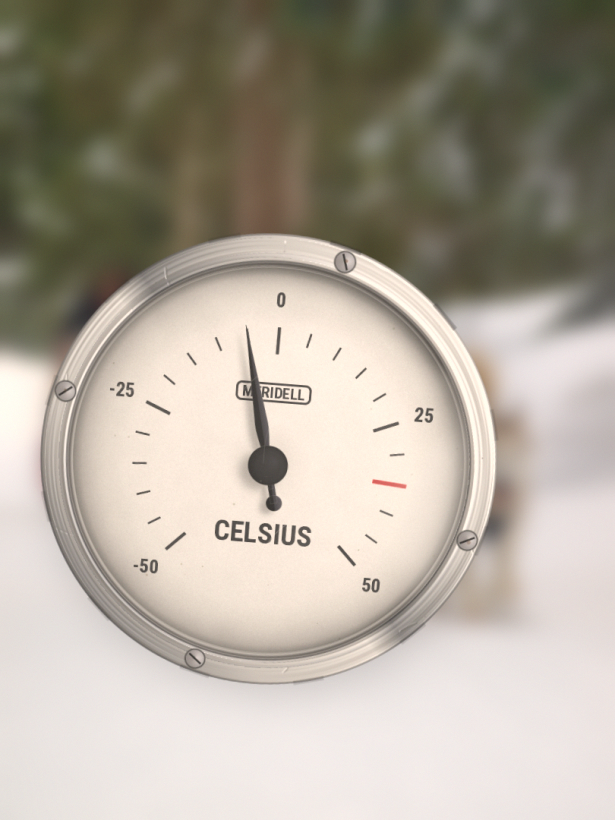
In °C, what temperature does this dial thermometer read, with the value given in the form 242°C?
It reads -5°C
